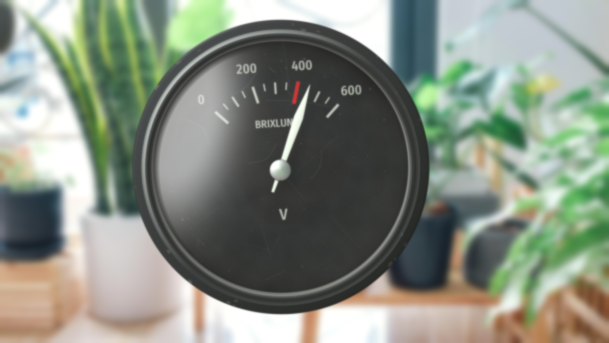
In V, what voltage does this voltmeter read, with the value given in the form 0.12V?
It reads 450V
